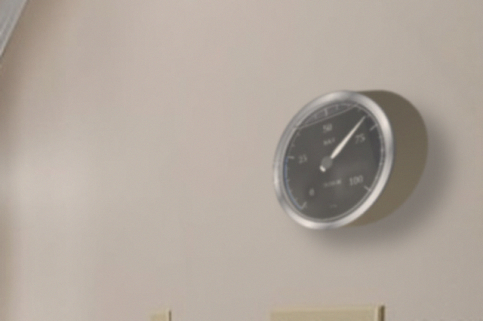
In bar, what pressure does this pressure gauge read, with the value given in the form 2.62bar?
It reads 70bar
